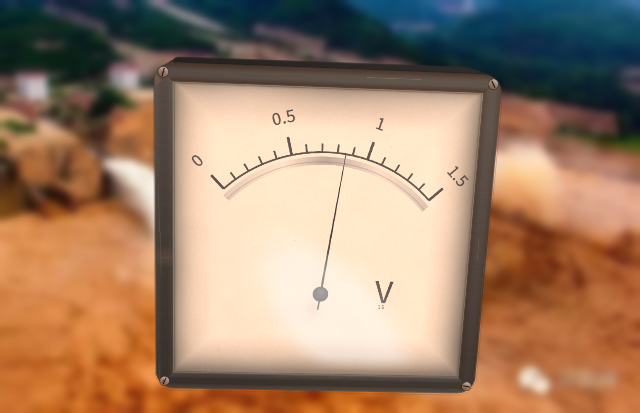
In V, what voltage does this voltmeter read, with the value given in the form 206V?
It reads 0.85V
